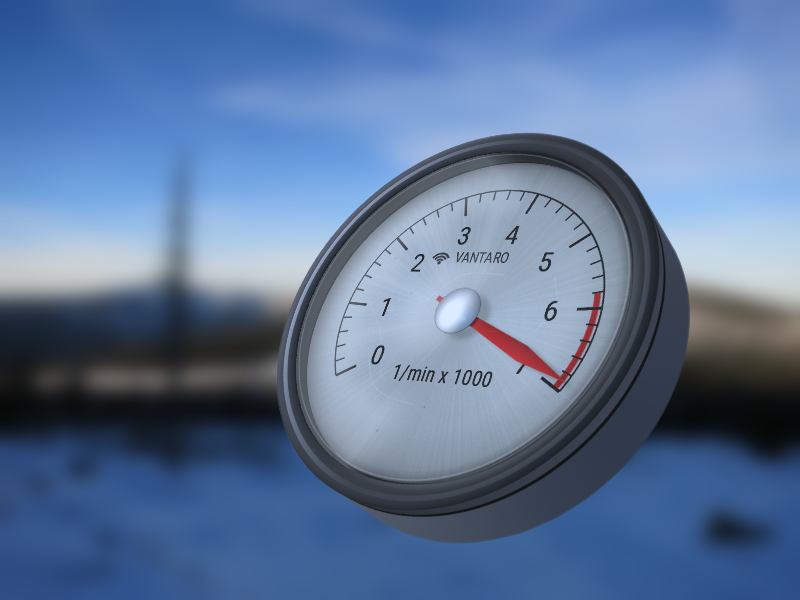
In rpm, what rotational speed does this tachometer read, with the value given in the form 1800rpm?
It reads 6900rpm
